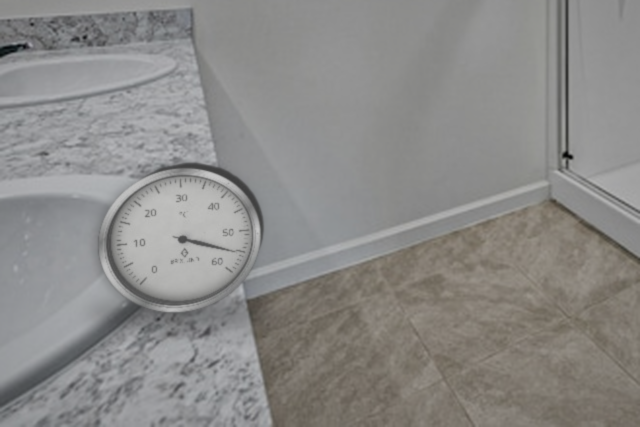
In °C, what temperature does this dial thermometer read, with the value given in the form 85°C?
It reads 55°C
